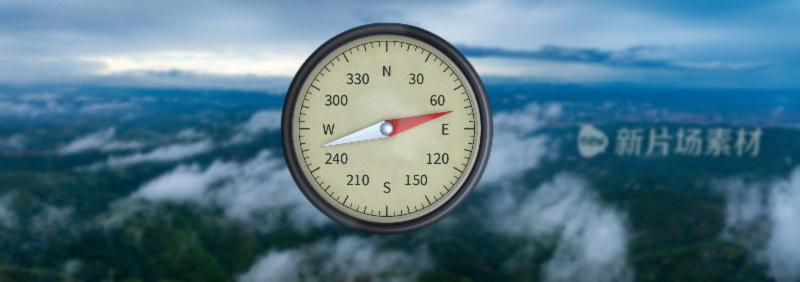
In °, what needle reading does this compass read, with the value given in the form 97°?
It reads 75°
